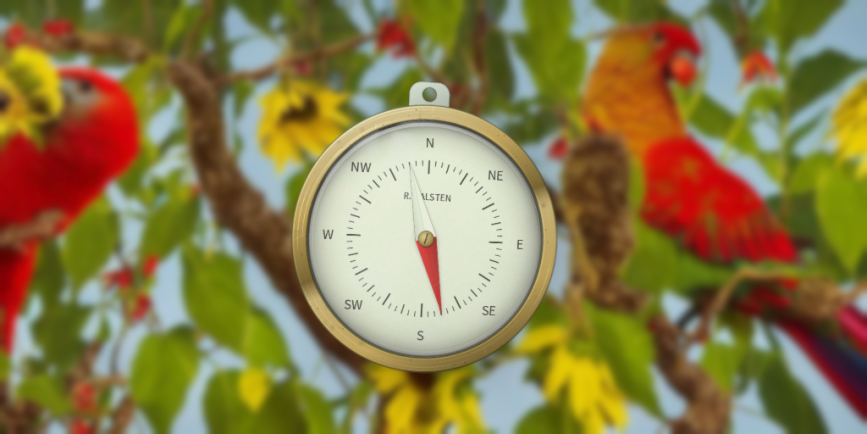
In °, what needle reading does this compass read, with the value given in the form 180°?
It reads 165°
